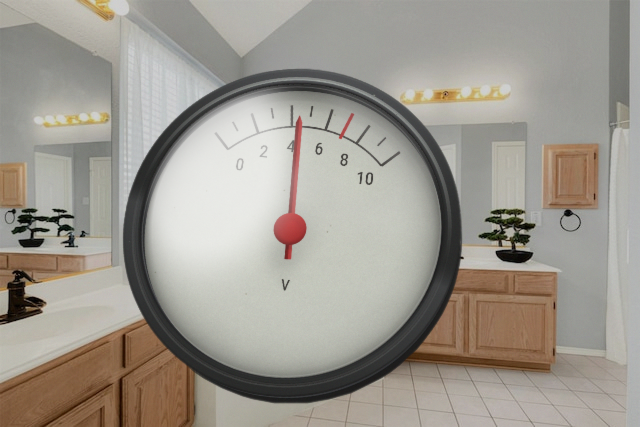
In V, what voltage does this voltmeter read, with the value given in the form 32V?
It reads 4.5V
